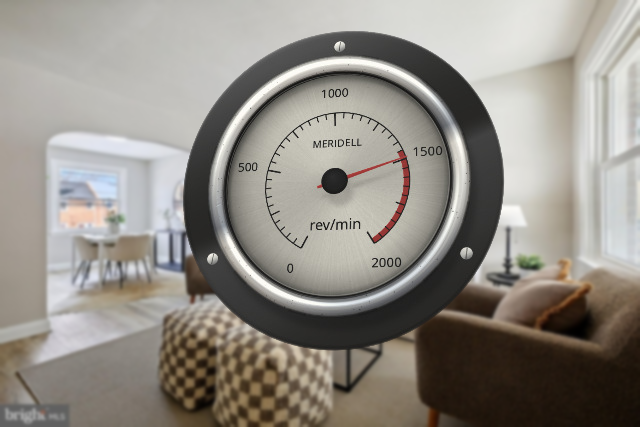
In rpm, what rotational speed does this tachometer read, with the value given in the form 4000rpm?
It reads 1500rpm
